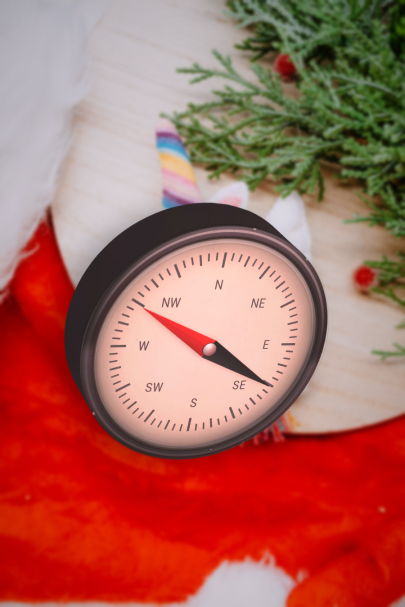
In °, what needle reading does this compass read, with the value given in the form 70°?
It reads 300°
